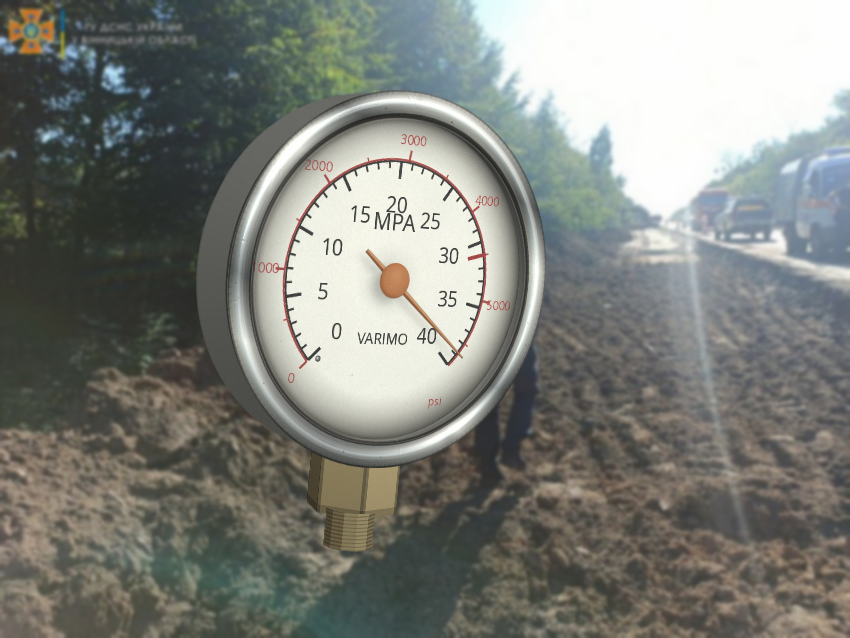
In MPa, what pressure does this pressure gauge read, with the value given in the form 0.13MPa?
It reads 39MPa
